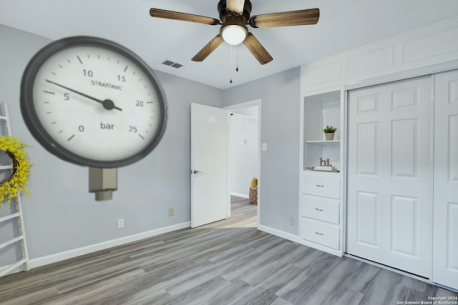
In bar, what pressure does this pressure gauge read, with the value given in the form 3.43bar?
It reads 6bar
